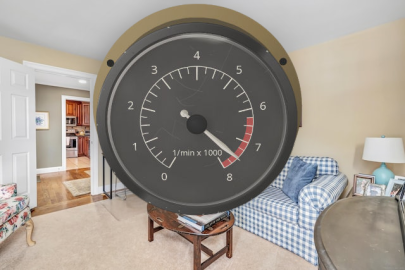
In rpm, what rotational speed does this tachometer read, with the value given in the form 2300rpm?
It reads 7500rpm
